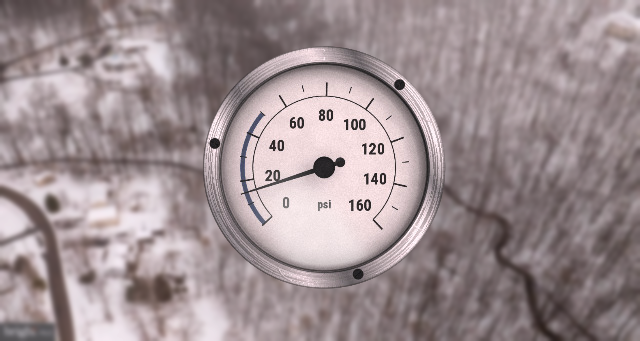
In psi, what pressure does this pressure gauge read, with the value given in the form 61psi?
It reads 15psi
